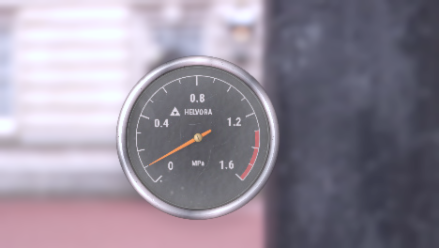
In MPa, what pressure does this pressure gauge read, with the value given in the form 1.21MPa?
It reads 0.1MPa
